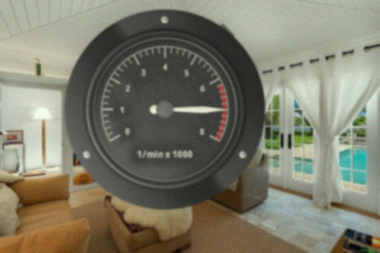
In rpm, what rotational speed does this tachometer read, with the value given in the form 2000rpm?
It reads 7000rpm
